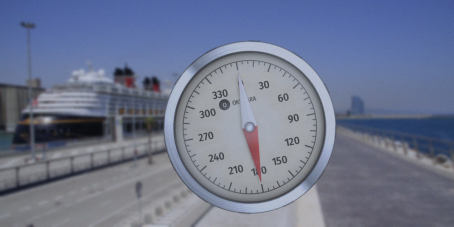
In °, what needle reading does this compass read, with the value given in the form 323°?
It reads 180°
